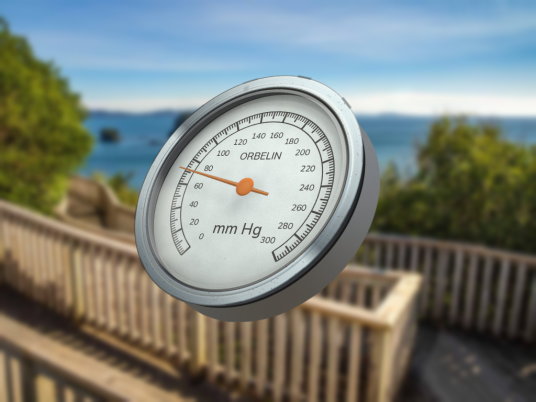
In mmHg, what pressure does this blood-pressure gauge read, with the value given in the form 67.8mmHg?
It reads 70mmHg
